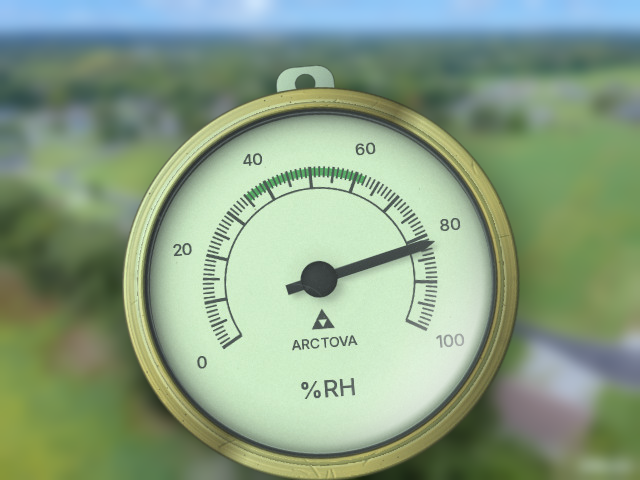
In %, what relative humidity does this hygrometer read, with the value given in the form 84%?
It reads 82%
